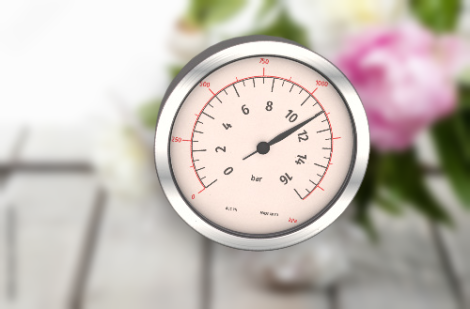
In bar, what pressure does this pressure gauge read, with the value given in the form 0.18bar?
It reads 11bar
